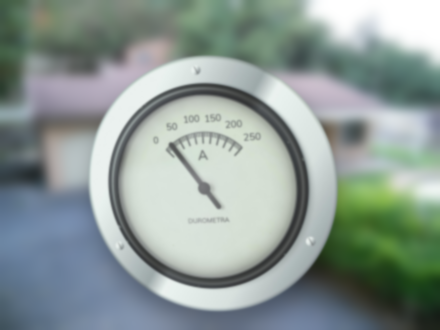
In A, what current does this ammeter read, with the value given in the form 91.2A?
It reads 25A
